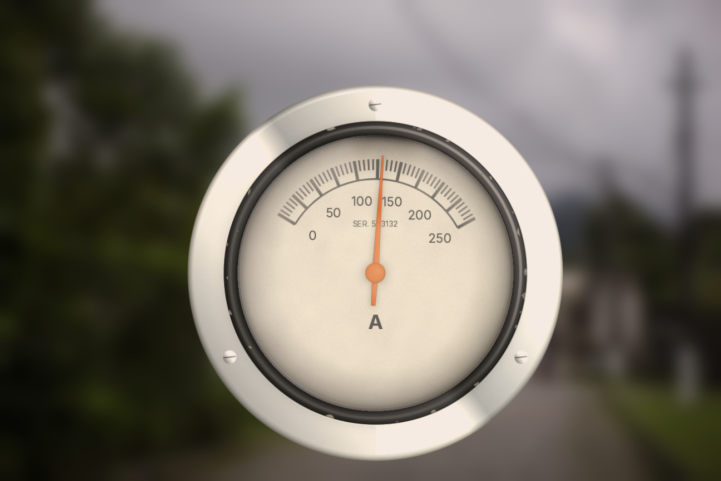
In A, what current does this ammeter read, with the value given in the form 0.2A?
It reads 130A
